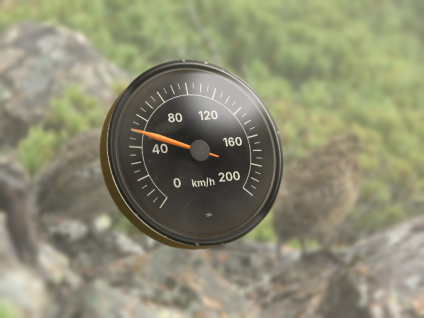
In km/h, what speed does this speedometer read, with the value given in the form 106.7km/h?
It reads 50km/h
